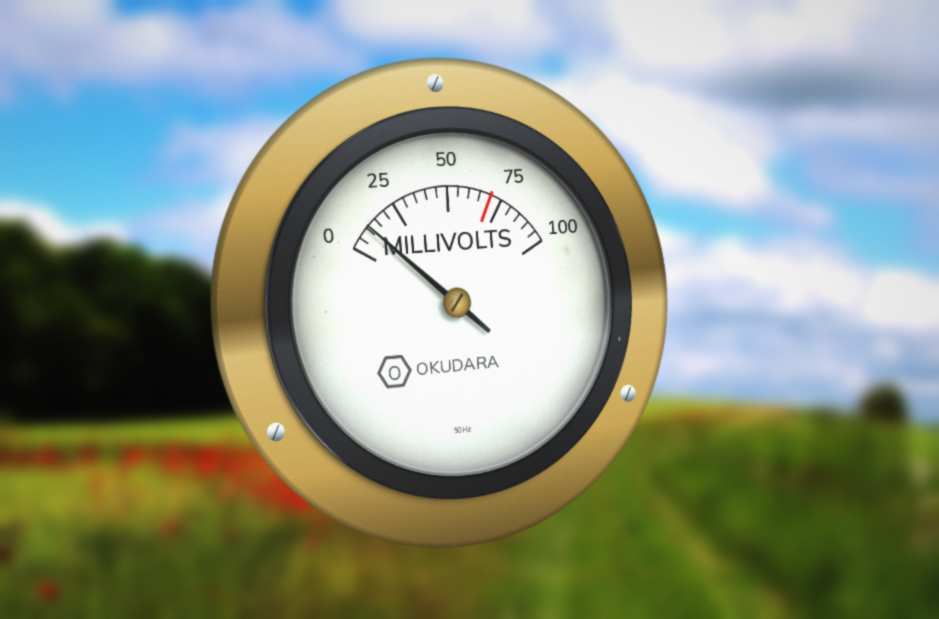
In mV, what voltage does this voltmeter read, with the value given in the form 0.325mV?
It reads 10mV
